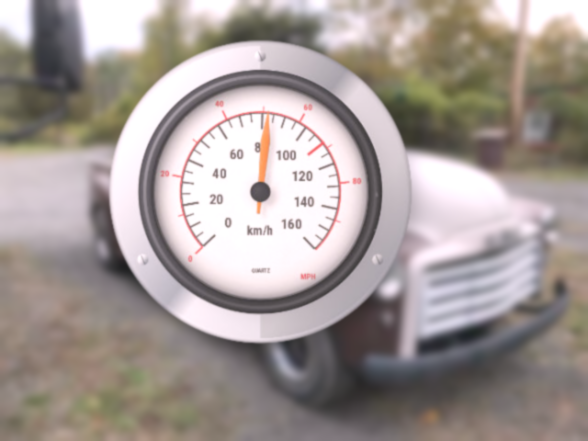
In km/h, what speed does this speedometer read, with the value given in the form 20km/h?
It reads 82.5km/h
